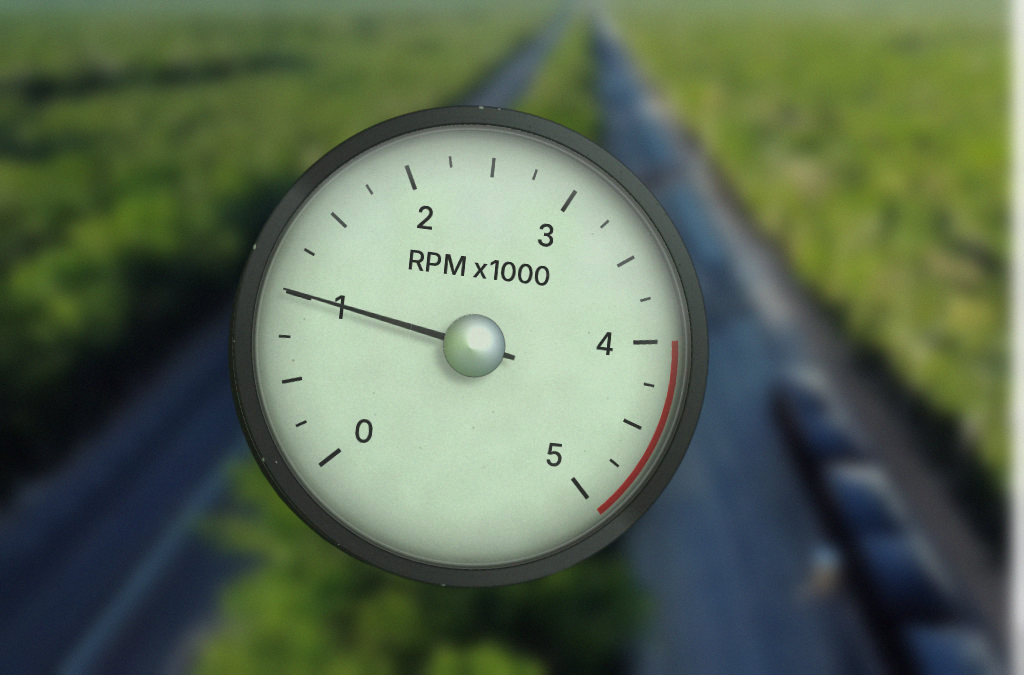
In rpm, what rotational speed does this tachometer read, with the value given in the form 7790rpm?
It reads 1000rpm
